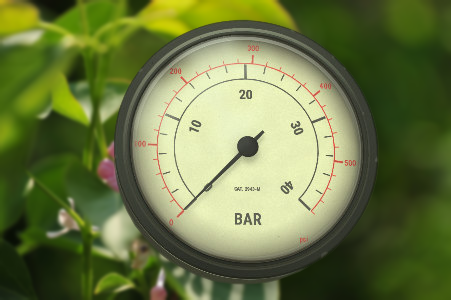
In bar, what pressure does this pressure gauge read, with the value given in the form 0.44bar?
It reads 0bar
